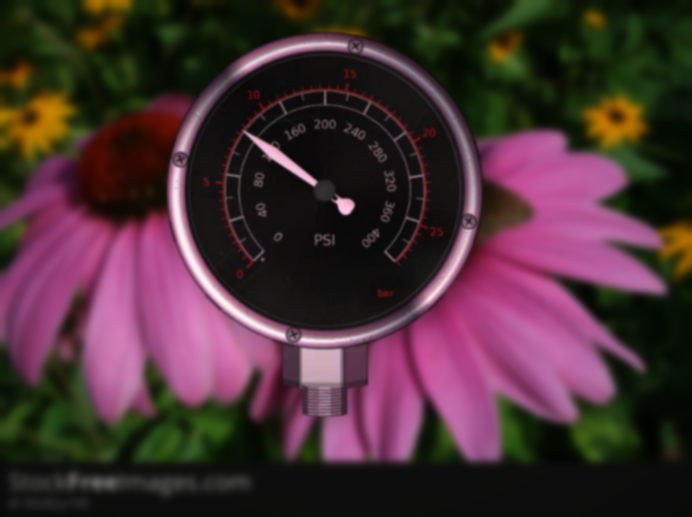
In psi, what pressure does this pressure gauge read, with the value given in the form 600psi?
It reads 120psi
